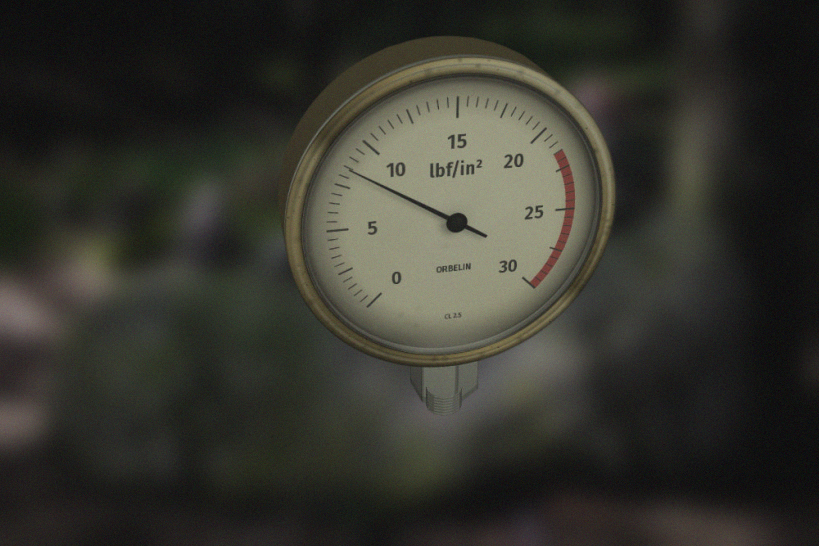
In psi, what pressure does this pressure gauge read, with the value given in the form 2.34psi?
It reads 8.5psi
